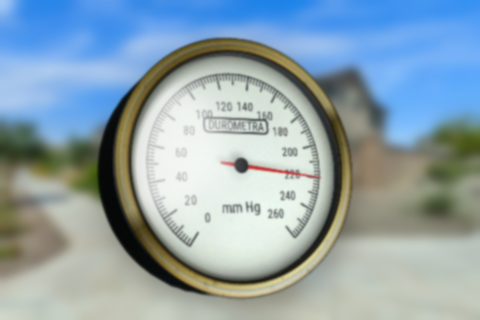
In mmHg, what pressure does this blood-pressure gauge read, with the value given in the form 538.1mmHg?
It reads 220mmHg
